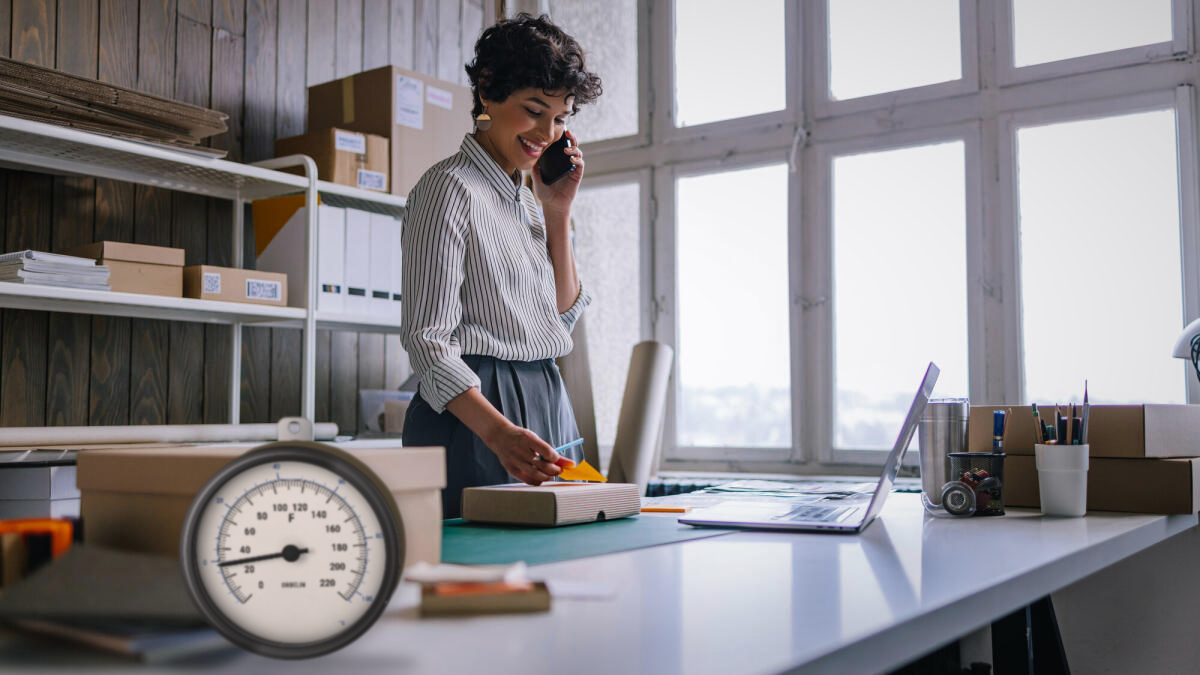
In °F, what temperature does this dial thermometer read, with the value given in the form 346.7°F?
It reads 30°F
